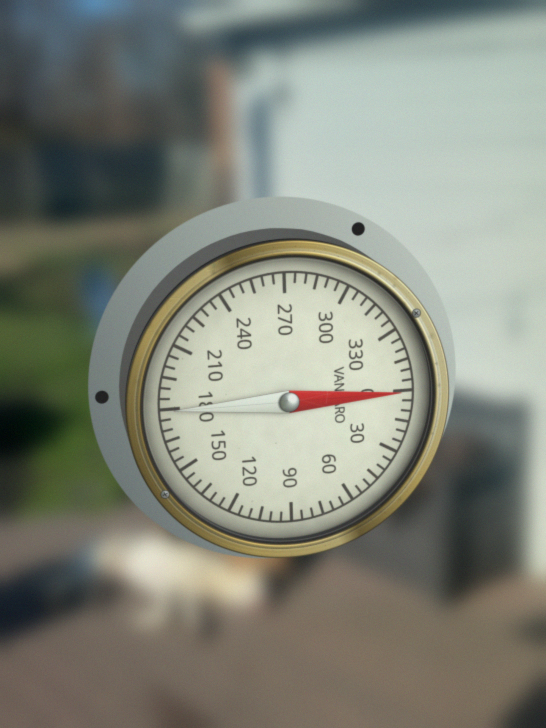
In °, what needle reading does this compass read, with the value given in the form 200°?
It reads 0°
